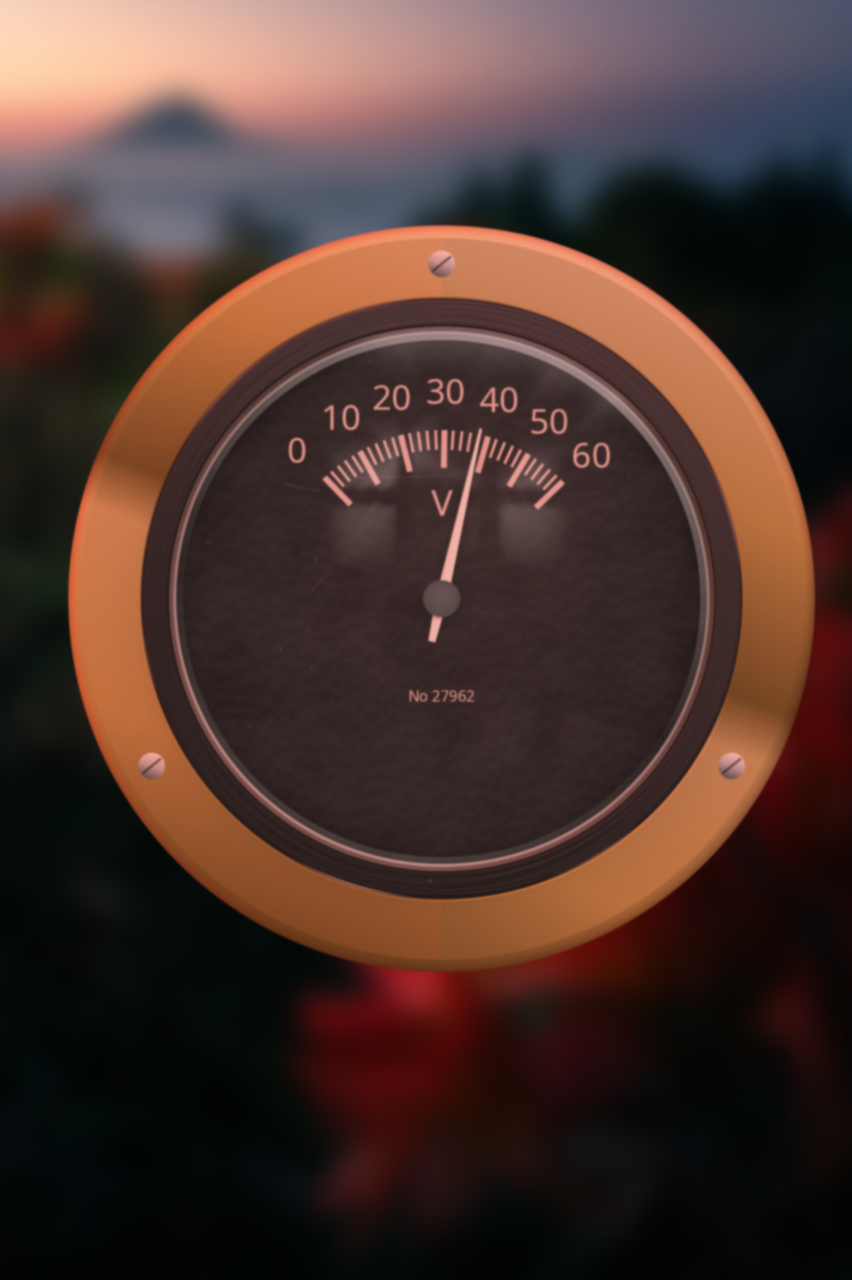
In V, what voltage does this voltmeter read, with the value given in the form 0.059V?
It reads 38V
